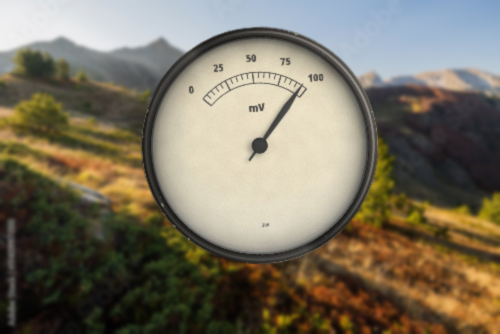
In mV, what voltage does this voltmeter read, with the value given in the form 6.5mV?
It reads 95mV
